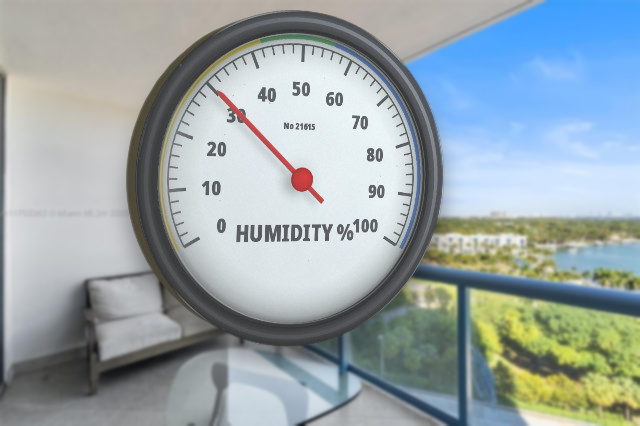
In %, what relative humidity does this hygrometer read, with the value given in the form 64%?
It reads 30%
